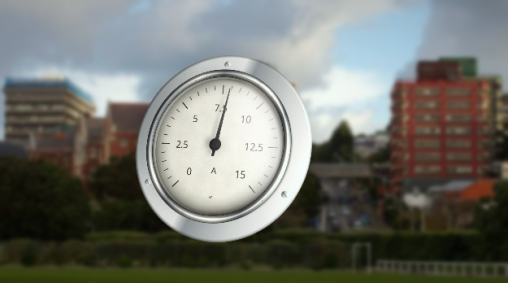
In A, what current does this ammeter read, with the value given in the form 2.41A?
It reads 8A
